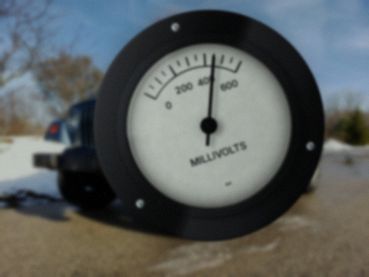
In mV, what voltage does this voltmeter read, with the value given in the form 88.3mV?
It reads 450mV
